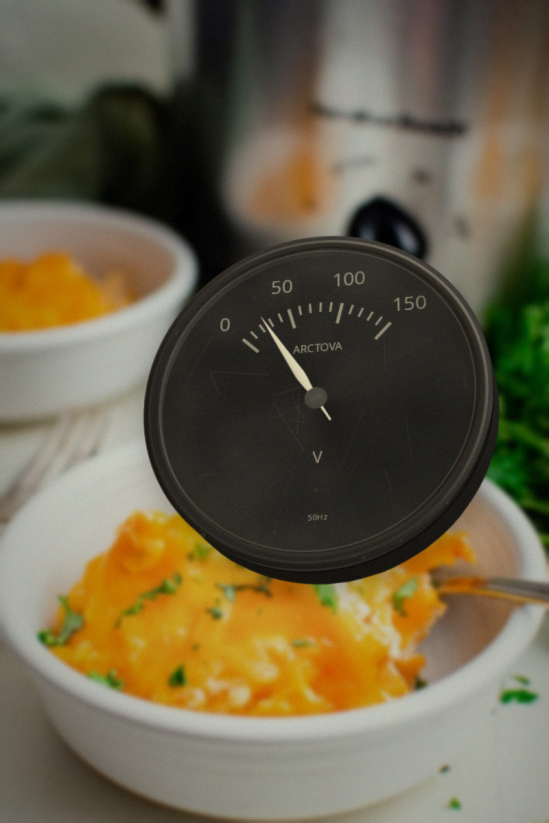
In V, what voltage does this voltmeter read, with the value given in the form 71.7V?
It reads 25V
